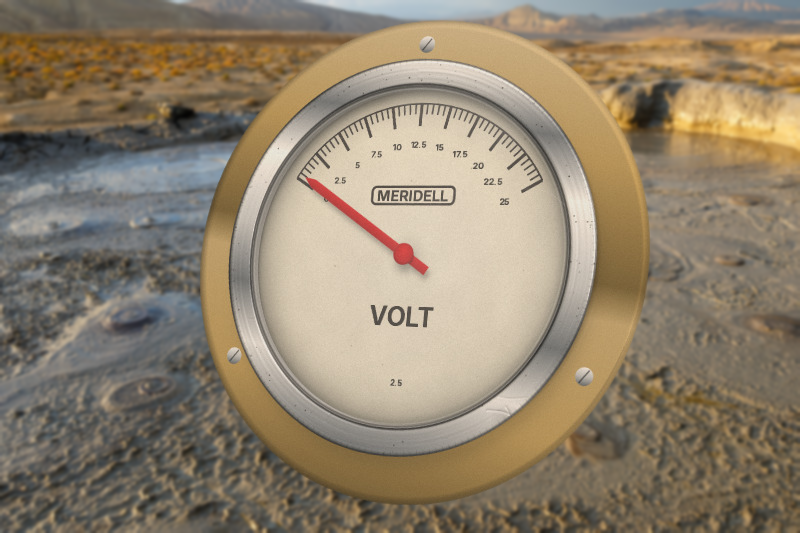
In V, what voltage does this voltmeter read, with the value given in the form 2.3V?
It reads 0.5V
